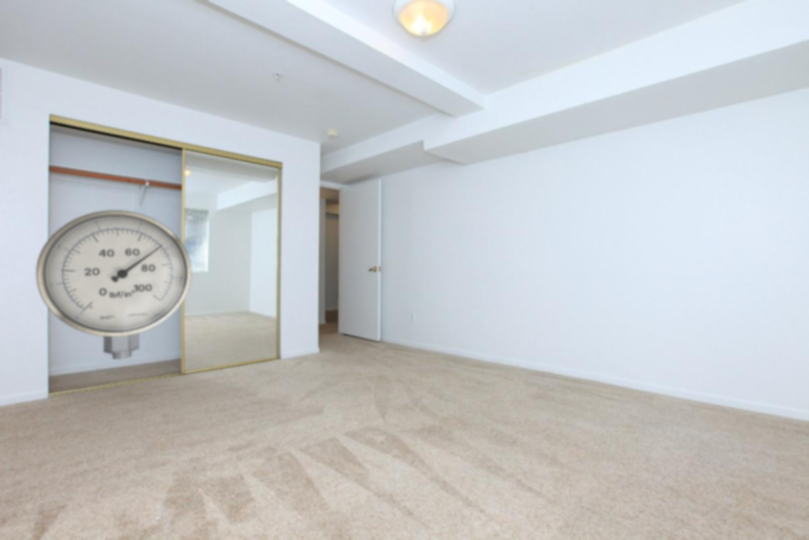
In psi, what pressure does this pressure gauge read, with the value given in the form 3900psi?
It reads 70psi
